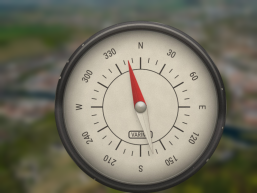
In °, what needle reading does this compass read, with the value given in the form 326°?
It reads 345°
